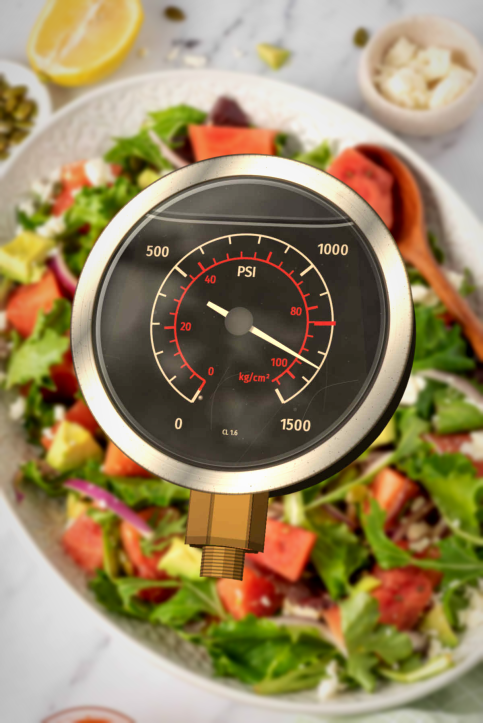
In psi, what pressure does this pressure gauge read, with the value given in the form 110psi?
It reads 1350psi
